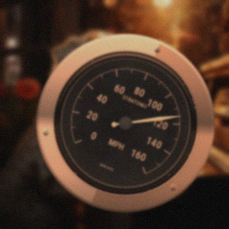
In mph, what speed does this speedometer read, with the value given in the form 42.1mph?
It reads 115mph
